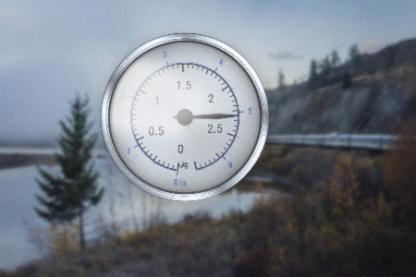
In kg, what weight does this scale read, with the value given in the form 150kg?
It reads 2.3kg
